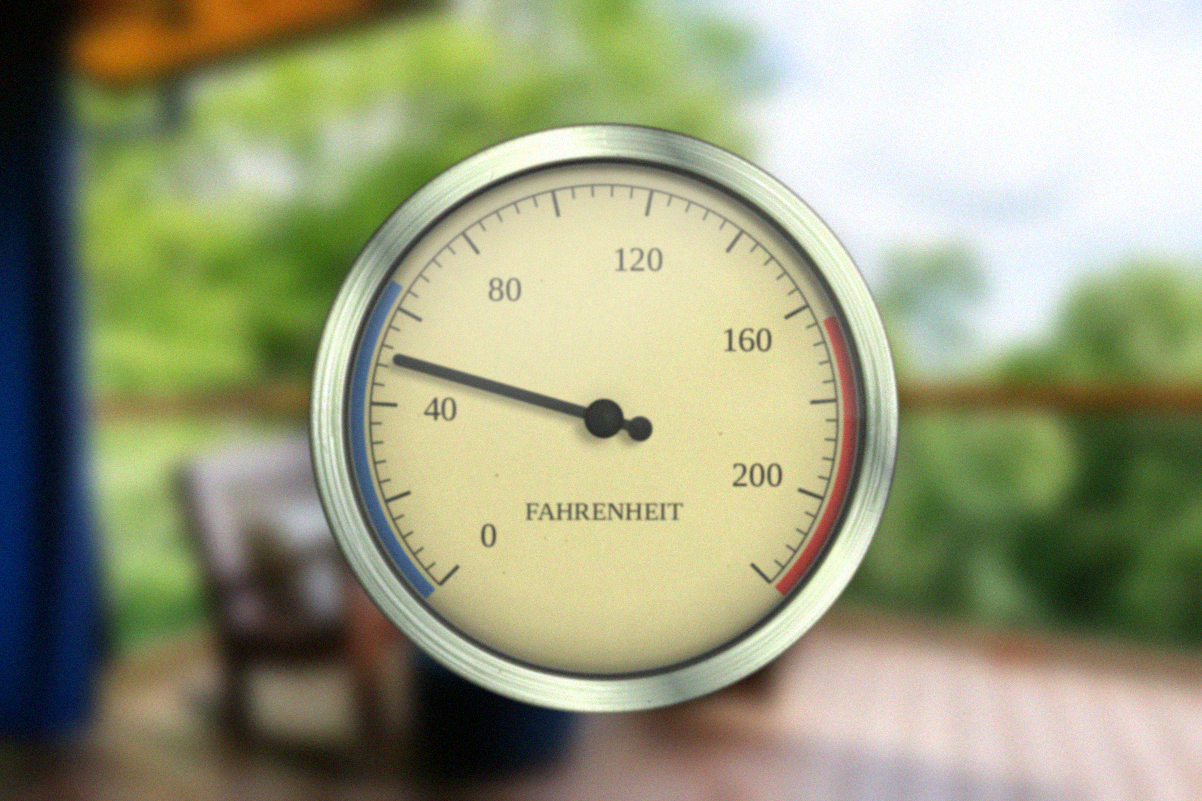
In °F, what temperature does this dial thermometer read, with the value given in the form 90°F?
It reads 50°F
